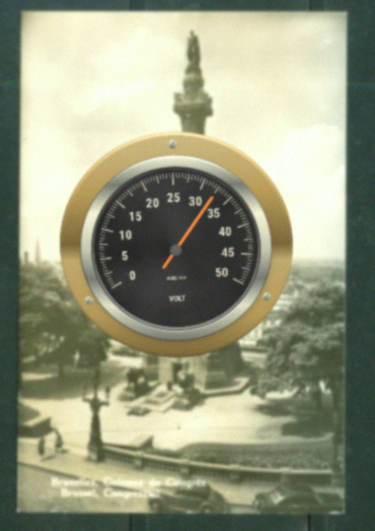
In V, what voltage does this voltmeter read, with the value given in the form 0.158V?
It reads 32.5V
